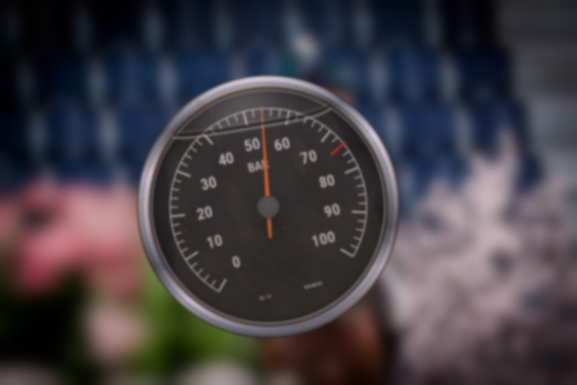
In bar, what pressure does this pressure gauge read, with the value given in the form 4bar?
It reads 54bar
